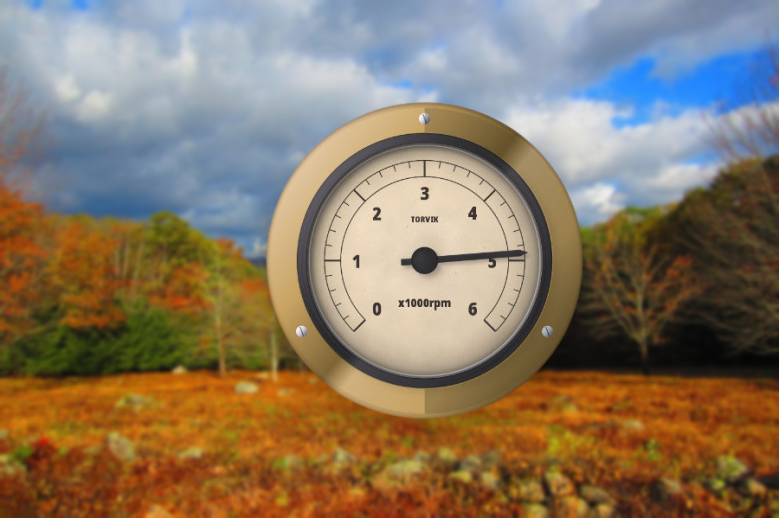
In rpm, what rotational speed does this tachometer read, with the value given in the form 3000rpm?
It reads 4900rpm
